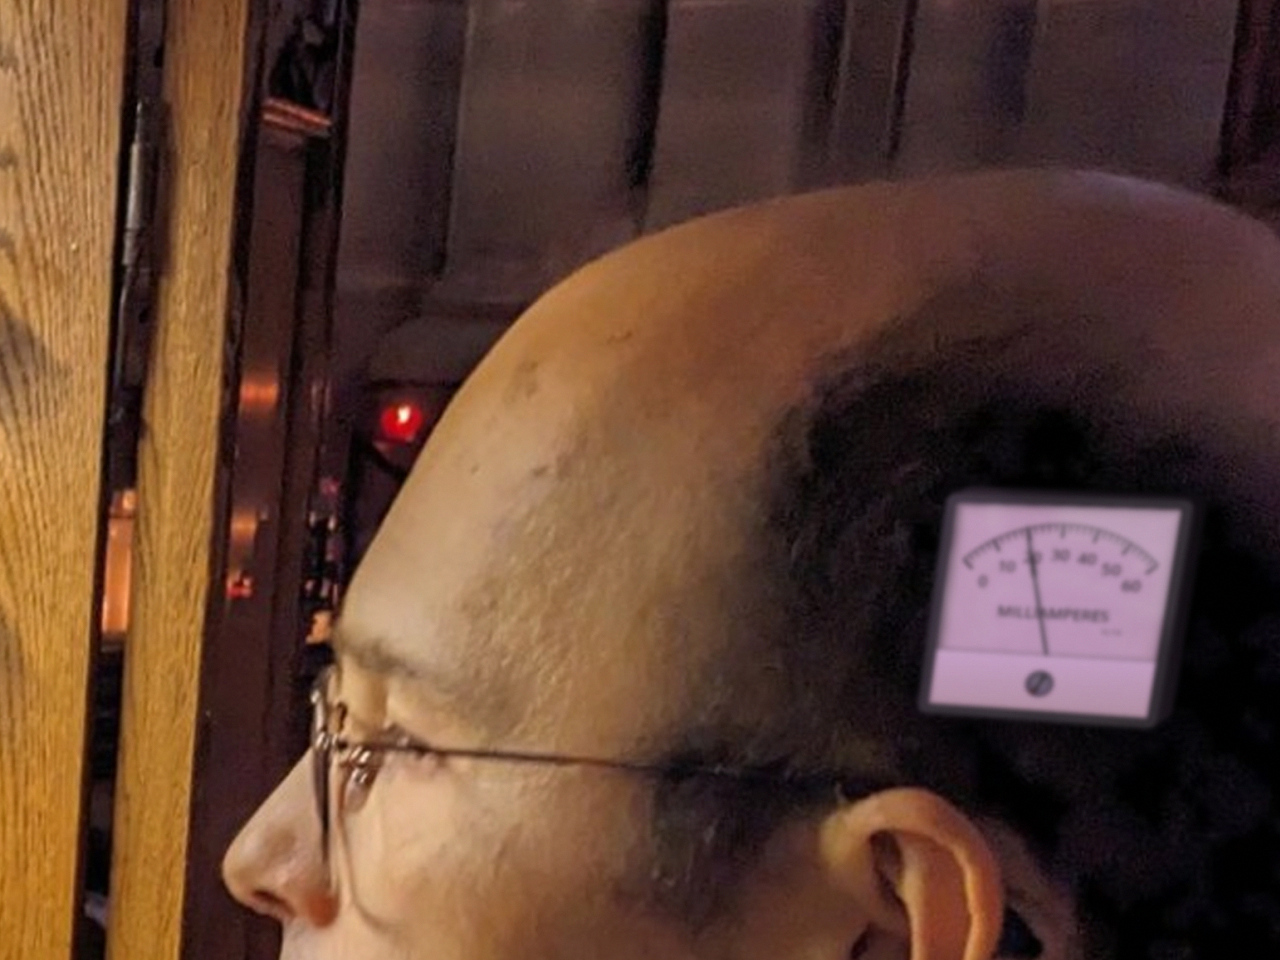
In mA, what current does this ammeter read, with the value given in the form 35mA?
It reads 20mA
